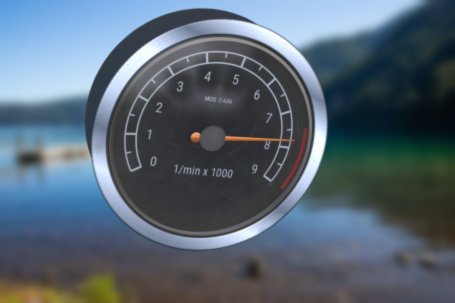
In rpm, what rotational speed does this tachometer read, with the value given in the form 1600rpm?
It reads 7750rpm
